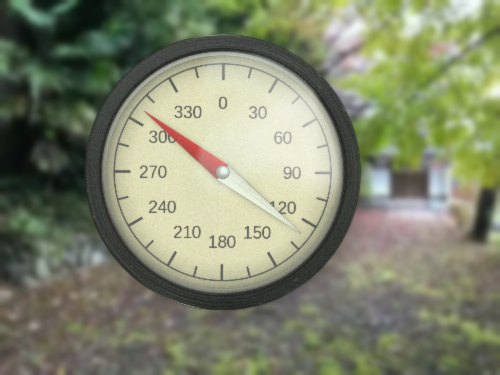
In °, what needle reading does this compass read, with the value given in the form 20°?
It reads 307.5°
